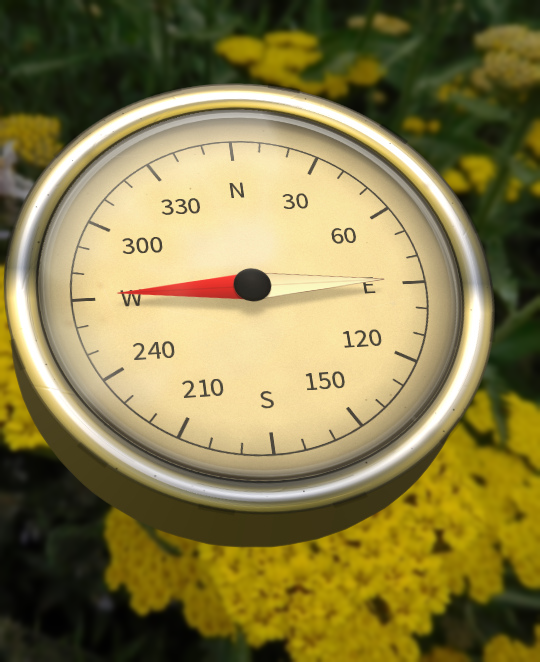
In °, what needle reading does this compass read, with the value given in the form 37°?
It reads 270°
